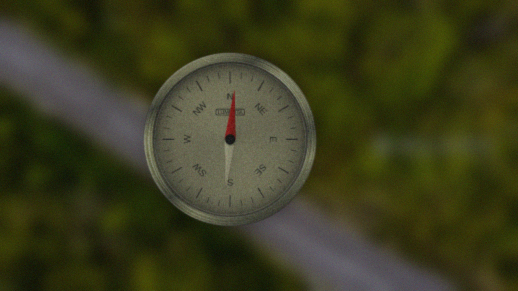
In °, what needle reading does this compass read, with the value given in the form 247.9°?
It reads 5°
